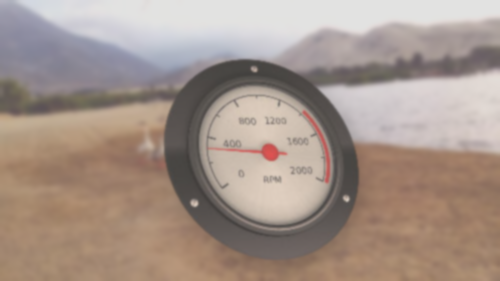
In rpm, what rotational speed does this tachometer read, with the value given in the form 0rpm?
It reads 300rpm
